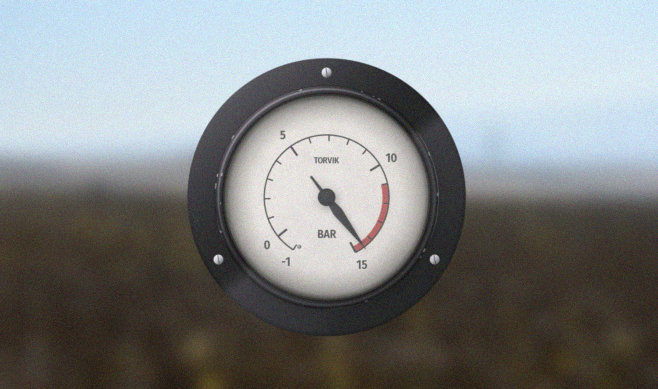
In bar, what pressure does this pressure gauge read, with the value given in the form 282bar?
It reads 14.5bar
